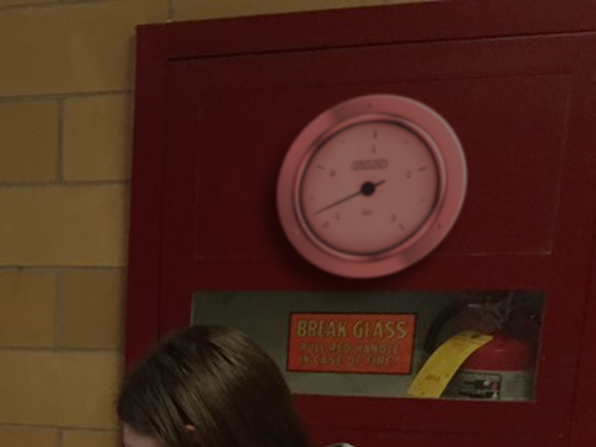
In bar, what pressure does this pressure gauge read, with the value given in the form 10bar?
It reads -0.75bar
